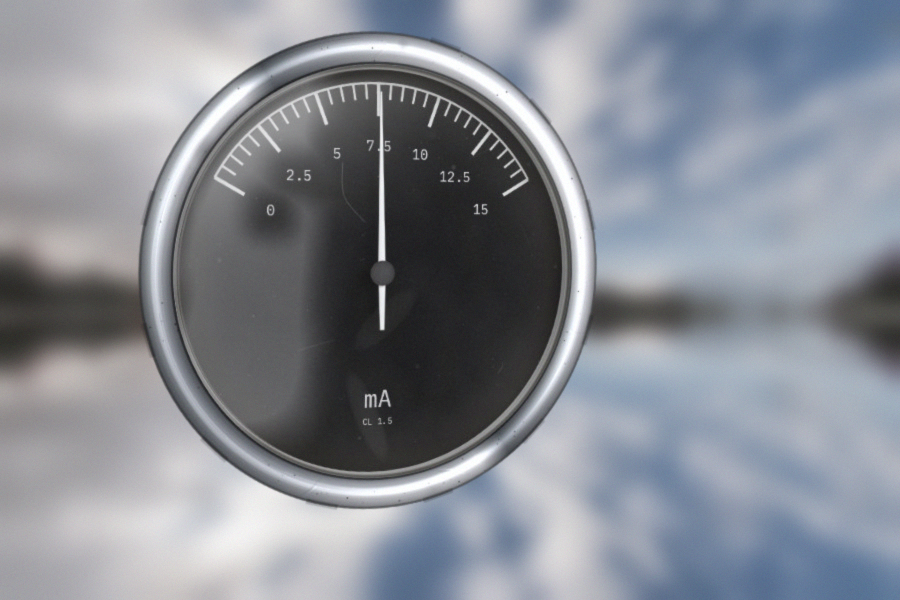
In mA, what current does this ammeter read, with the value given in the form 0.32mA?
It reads 7.5mA
